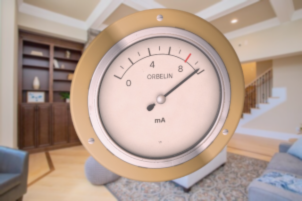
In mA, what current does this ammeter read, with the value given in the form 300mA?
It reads 9.5mA
